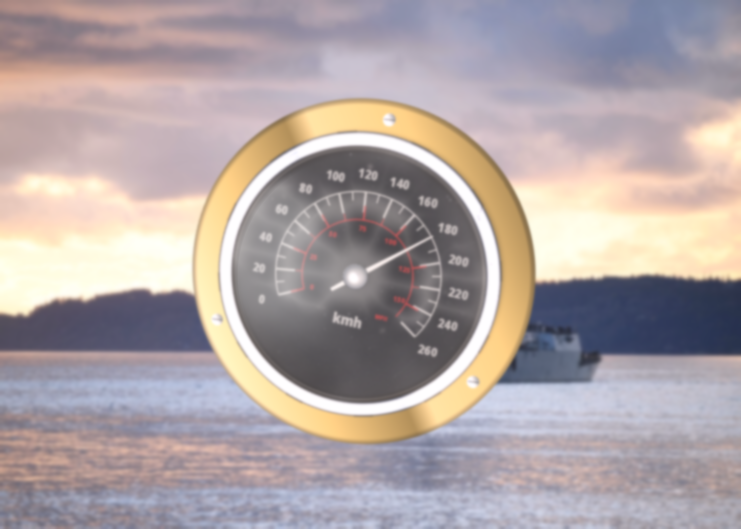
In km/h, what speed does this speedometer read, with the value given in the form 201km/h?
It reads 180km/h
